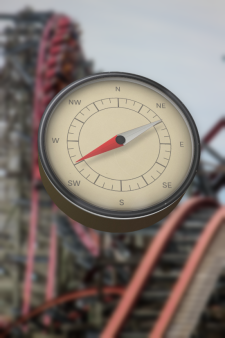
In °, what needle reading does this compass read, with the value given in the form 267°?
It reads 240°
